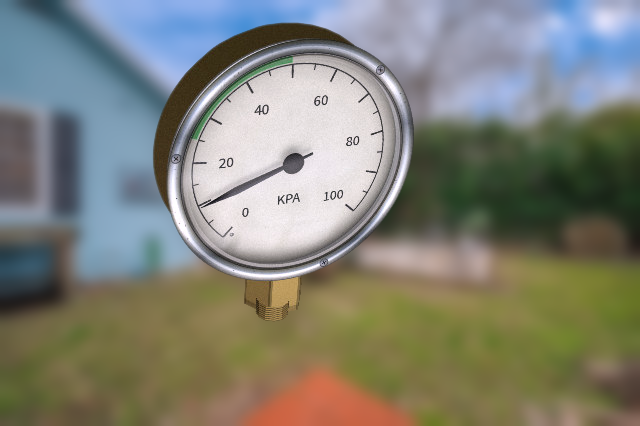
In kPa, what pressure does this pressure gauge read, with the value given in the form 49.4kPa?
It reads 10kPa
